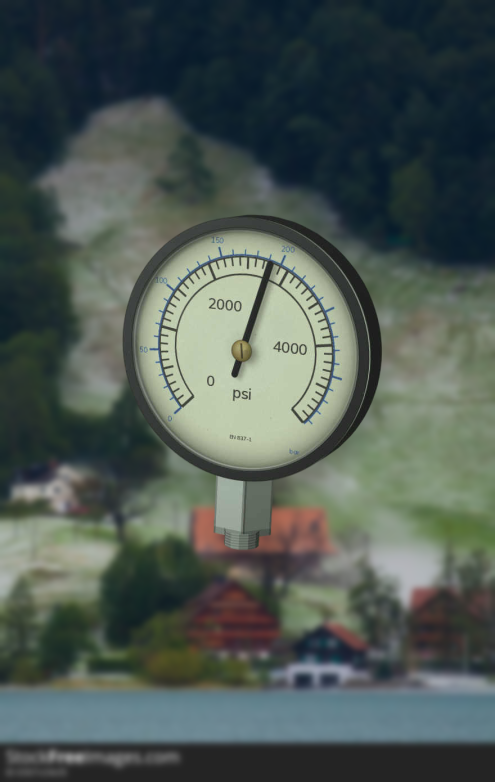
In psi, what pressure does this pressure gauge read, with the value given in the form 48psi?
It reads 2800psi
